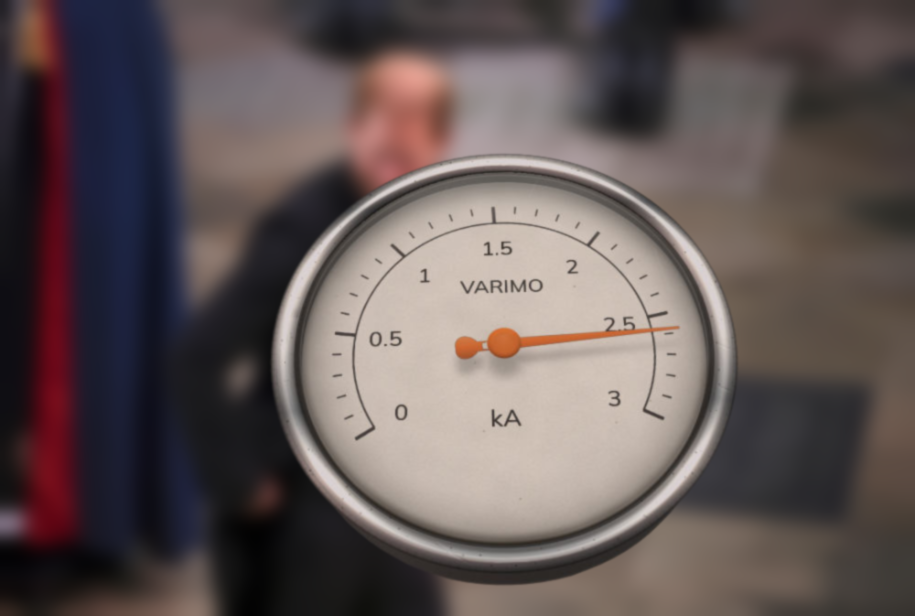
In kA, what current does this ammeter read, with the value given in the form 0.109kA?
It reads 2.6kA
